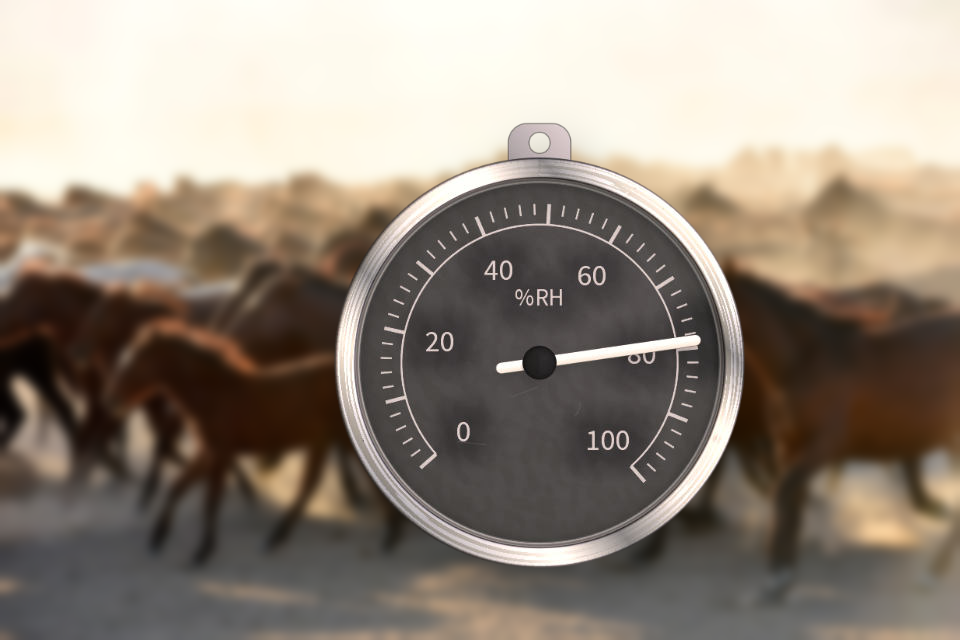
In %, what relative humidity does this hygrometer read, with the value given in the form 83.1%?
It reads 79%
